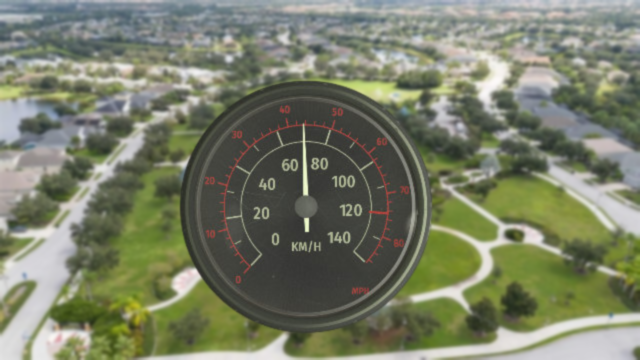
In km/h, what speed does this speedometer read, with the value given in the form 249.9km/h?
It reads 70km/h
